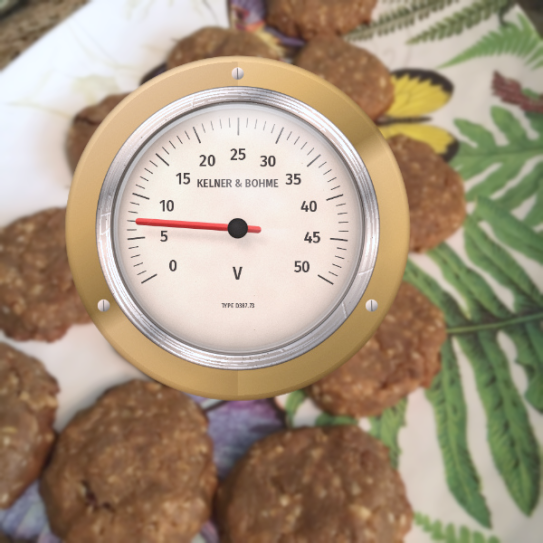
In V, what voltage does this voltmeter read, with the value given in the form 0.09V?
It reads 7V
